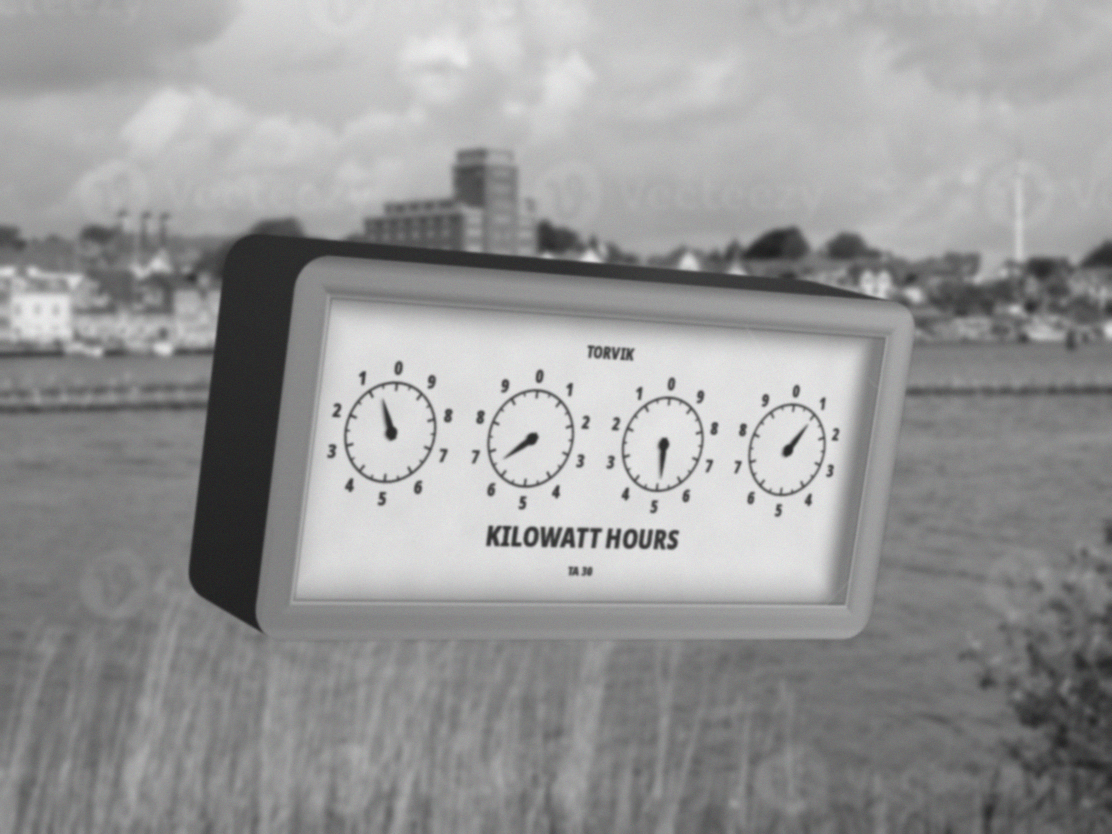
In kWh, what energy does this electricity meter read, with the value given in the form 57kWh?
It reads 651kWh
